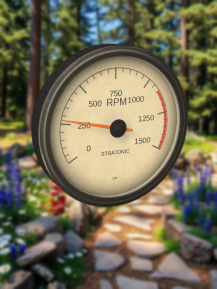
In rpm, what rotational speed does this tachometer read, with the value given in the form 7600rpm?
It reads 275rpm
